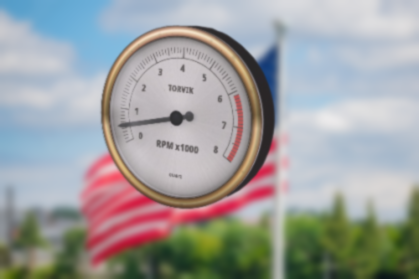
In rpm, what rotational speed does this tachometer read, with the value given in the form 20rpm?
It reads 500rpm
